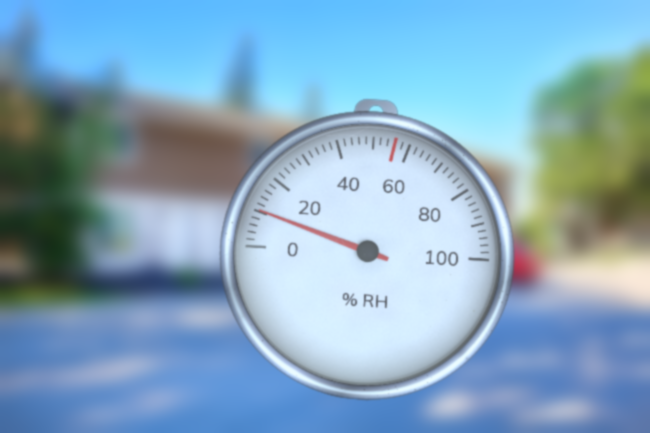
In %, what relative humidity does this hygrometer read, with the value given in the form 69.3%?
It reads 10%
